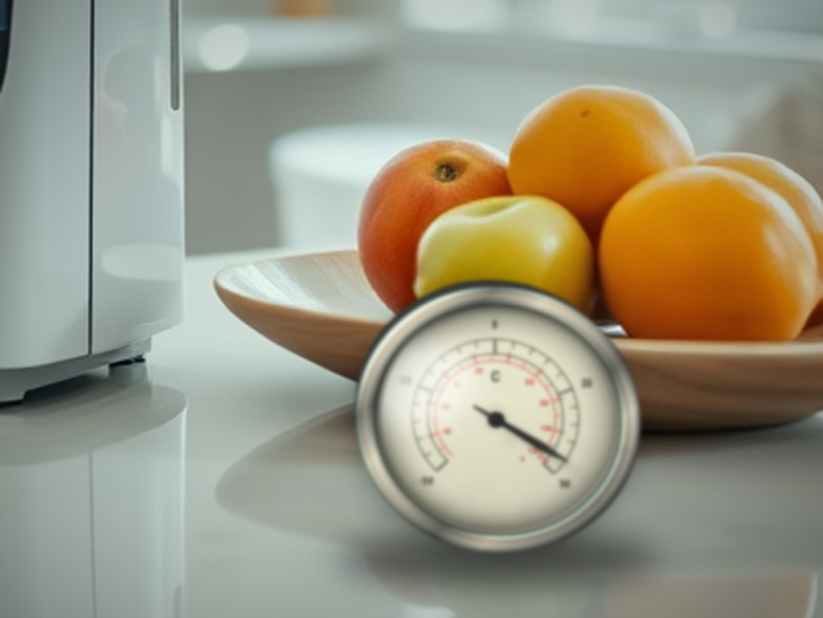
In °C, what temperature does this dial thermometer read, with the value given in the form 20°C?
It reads 45°C
